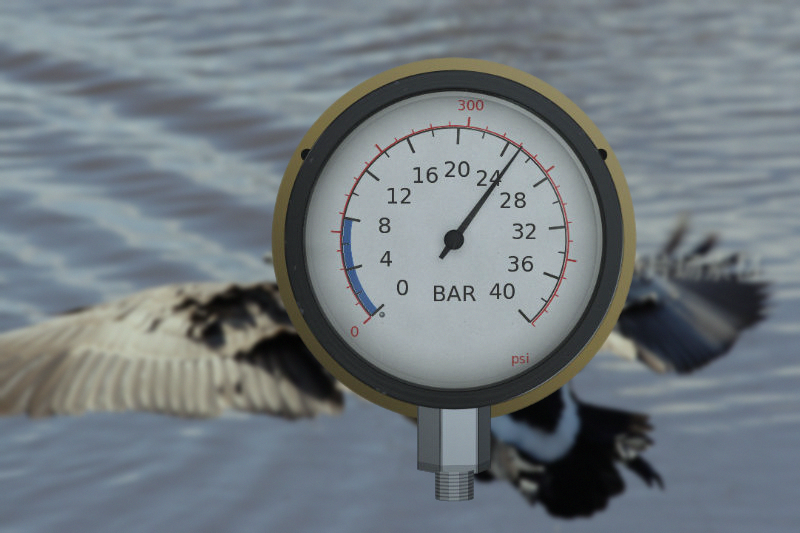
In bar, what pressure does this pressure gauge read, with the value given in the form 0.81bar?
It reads 25bar
